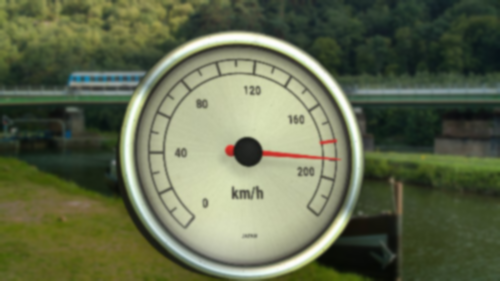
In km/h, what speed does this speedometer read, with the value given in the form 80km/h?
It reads 190km/h
